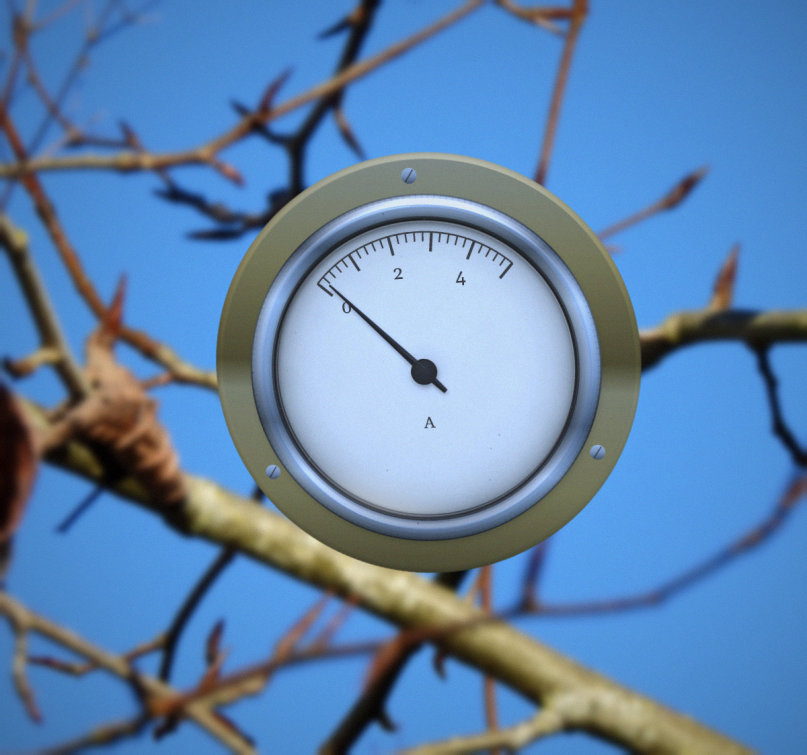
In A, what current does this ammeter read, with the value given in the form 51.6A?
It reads 0.2A
